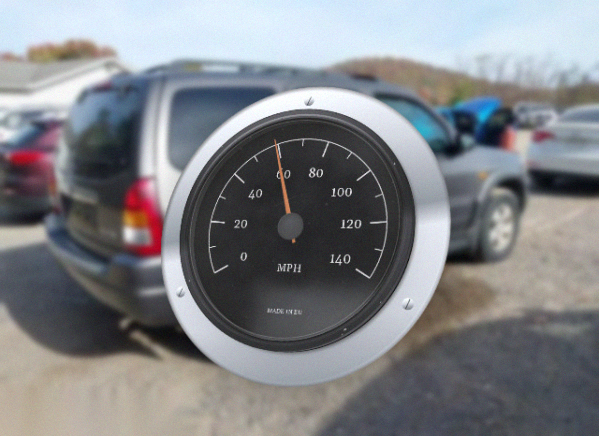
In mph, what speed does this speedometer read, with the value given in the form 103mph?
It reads 60mph
